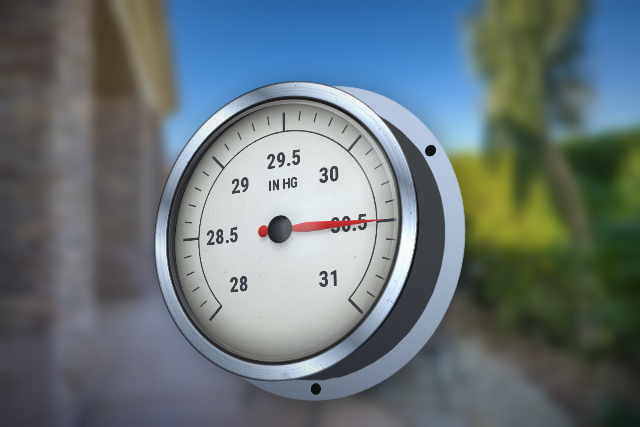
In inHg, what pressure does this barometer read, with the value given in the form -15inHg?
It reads 30.5inHg
